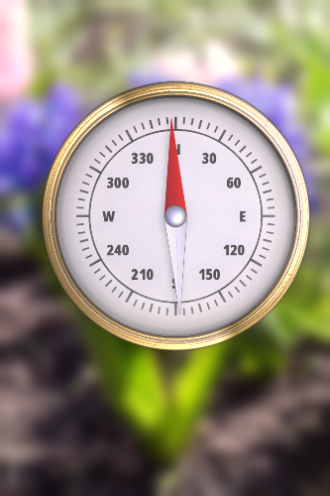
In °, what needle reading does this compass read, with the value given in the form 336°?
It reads 357.5°
